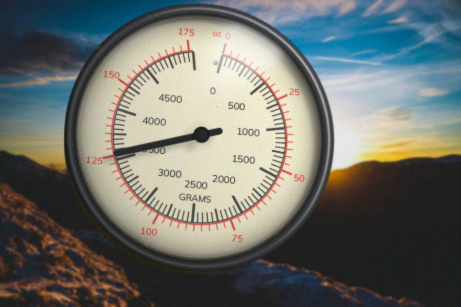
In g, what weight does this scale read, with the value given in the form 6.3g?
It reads 3550g
